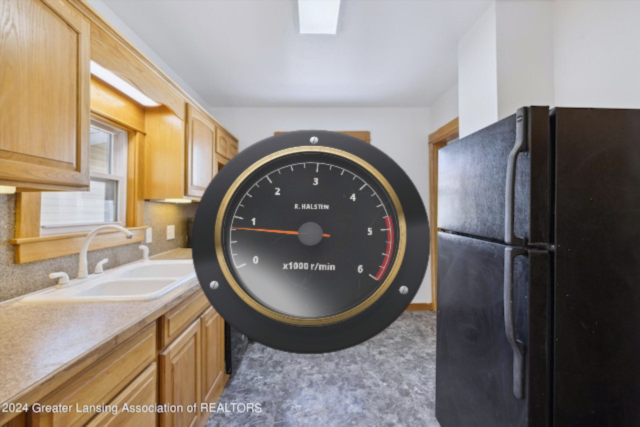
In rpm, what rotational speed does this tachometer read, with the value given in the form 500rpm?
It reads 750rpm
